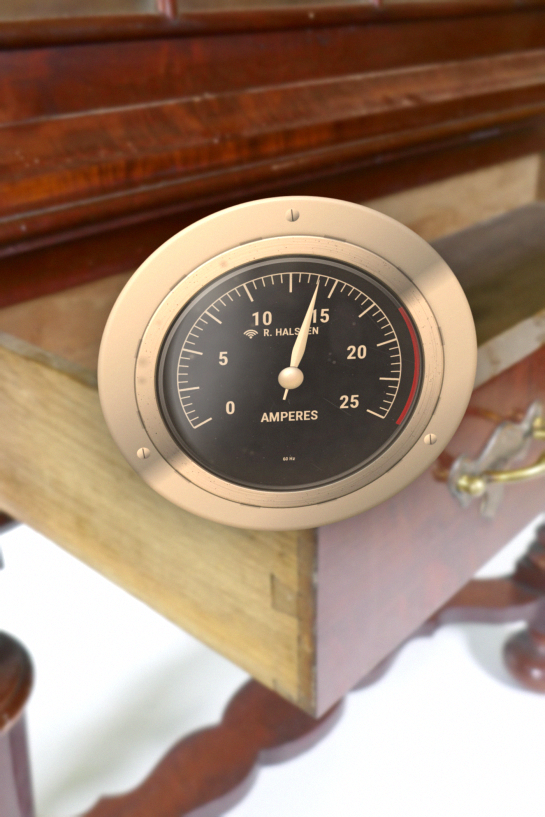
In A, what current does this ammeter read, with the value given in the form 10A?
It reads 14A
